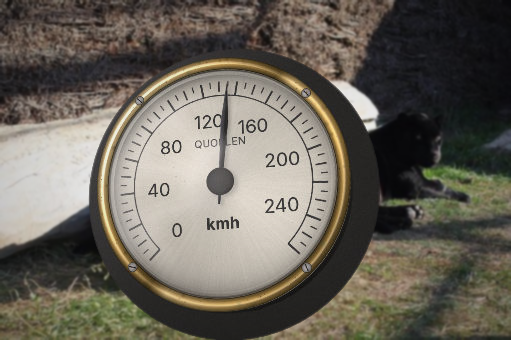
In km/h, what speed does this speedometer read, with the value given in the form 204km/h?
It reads 135km/h
